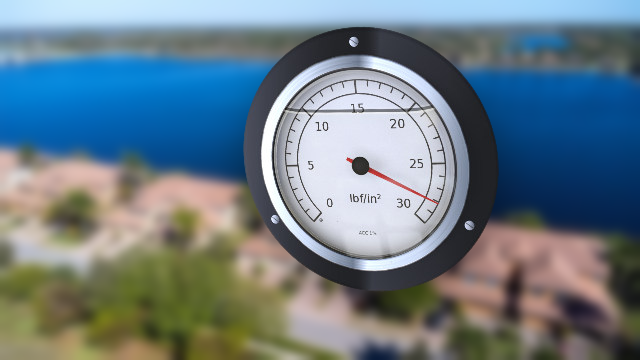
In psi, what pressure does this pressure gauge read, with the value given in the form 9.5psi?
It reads 28psi
